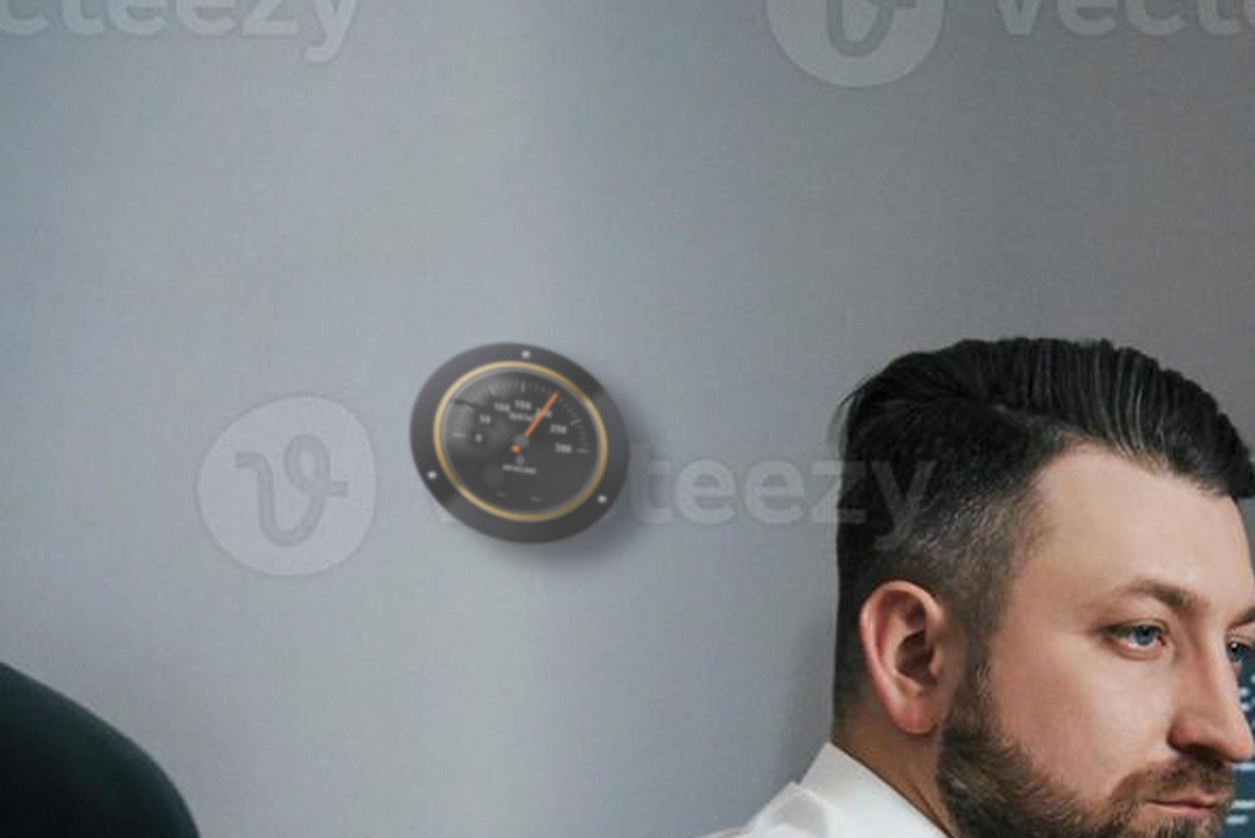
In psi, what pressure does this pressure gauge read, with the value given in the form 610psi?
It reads 200psi
